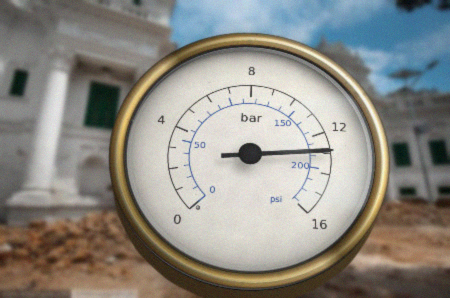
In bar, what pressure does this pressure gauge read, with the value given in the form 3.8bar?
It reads 13bar
